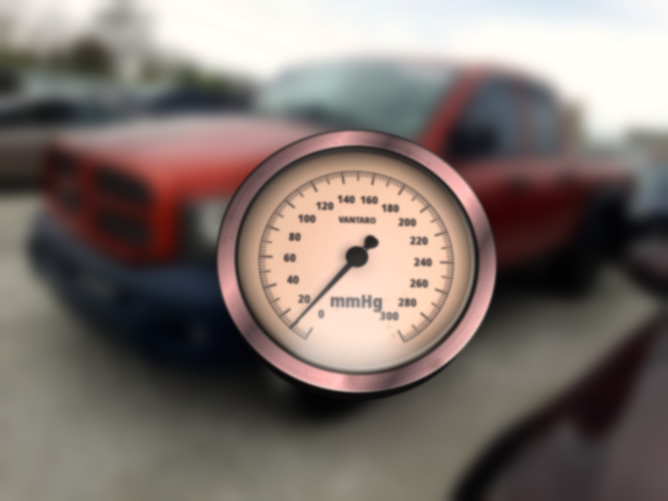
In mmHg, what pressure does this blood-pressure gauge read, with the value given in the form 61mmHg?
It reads 10mmHg
